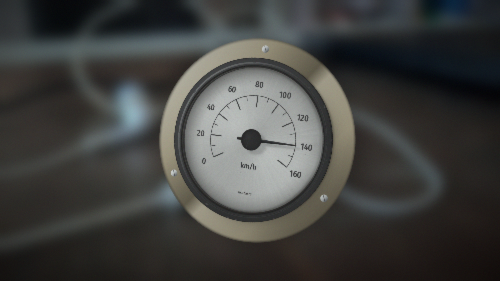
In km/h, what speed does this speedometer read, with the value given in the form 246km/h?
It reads 140km/h
